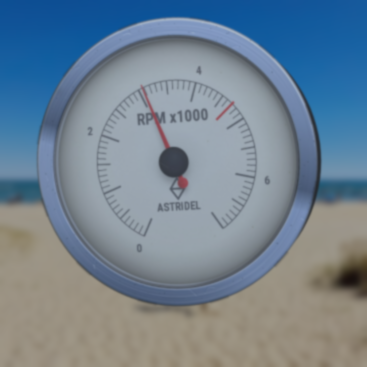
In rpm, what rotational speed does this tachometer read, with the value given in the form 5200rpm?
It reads 3100rpm
